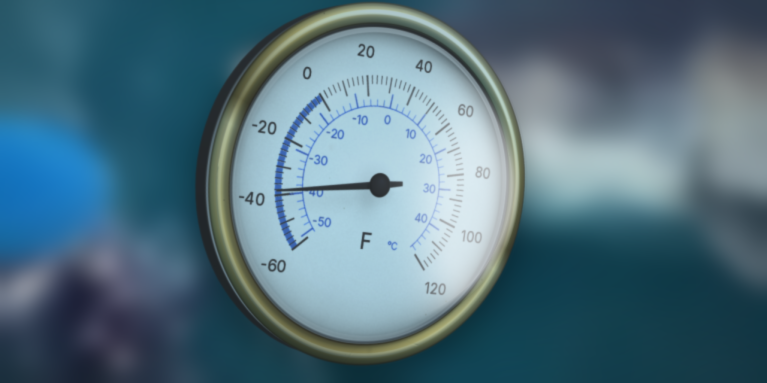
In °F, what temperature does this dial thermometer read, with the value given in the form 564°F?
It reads -38°F
